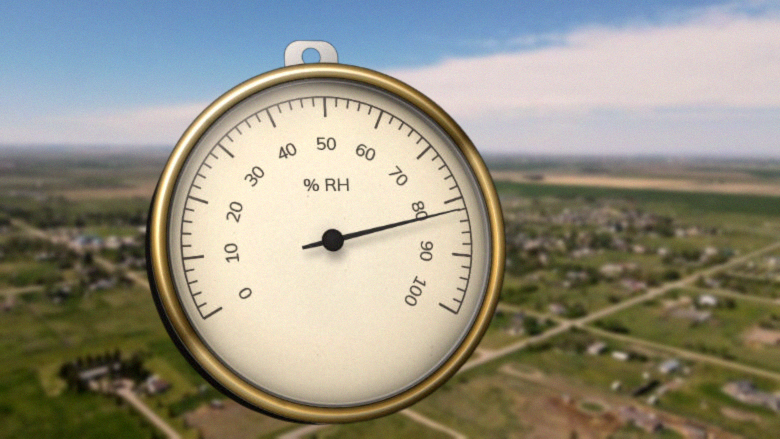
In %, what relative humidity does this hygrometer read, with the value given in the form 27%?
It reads 82%
